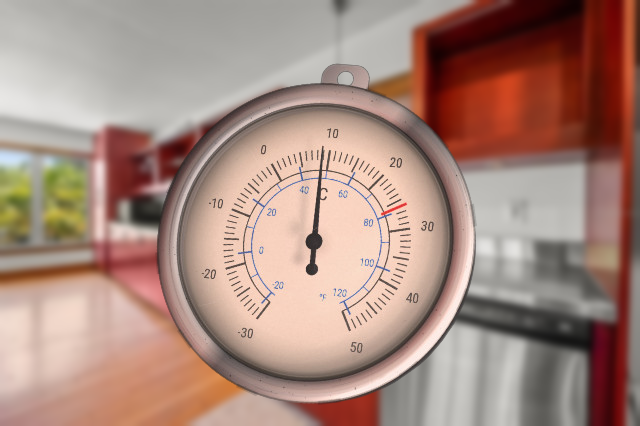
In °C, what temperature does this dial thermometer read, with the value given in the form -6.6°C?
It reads 9°C
